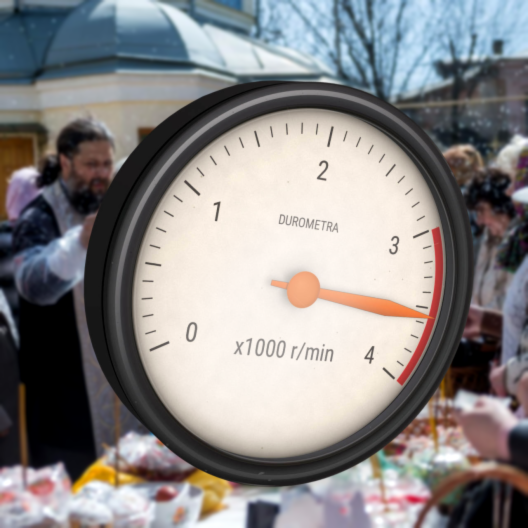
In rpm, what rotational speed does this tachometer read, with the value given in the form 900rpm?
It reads 3550rpm
